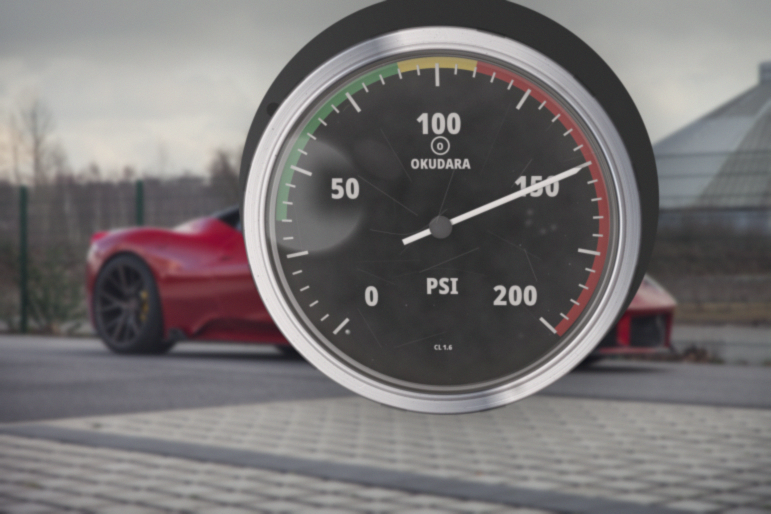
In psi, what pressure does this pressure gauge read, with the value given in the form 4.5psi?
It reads 150psi
